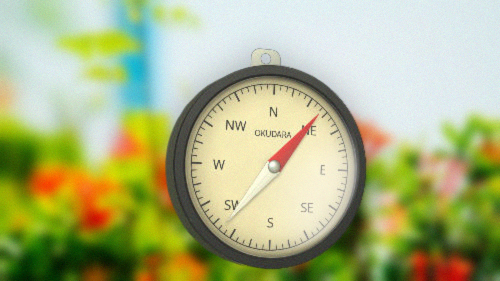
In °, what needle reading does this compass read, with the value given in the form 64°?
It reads 40°
